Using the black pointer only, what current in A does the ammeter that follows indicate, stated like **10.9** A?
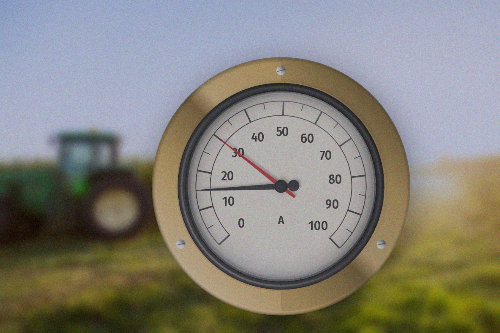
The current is **15** A
